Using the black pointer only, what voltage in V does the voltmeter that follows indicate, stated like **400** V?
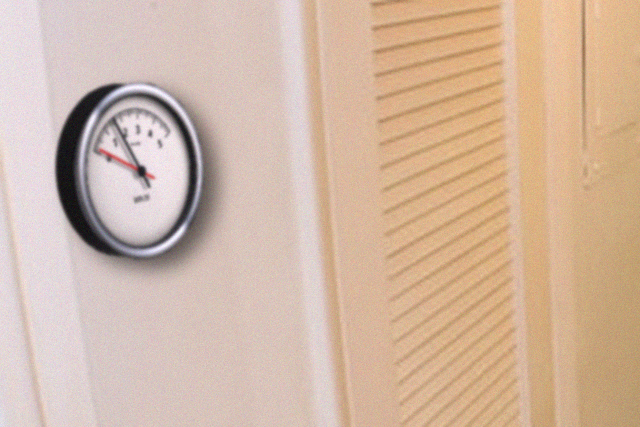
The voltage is **1.5** V
